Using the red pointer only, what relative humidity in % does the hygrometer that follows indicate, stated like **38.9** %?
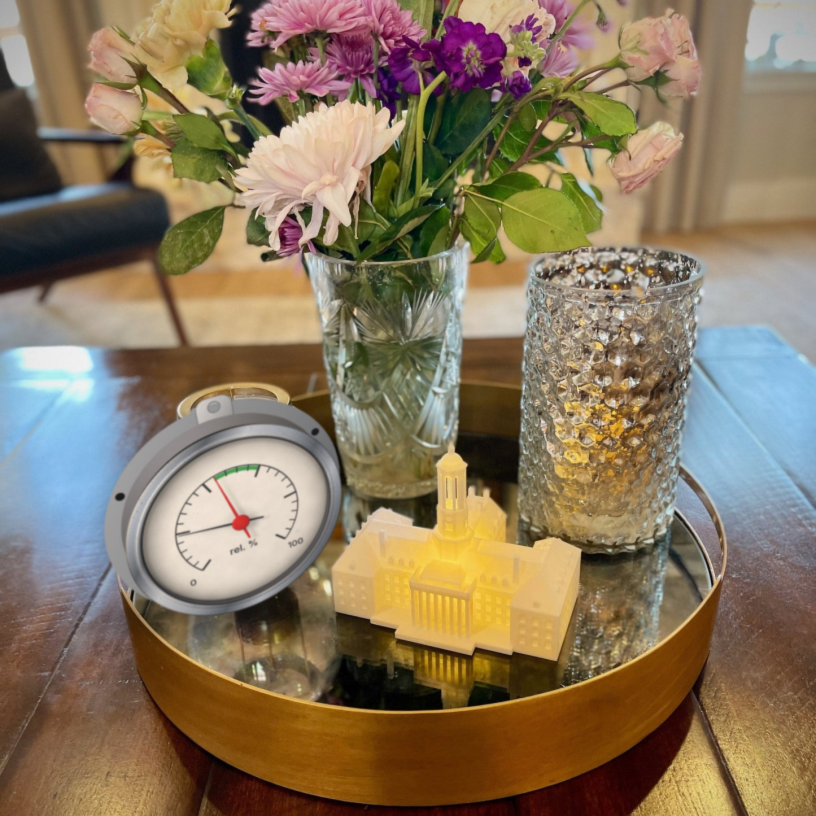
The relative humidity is **44** %
